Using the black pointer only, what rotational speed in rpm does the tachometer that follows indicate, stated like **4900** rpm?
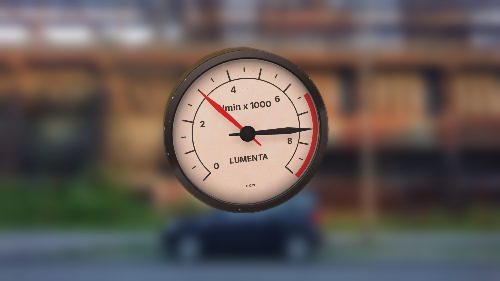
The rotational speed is **7500** rpm
